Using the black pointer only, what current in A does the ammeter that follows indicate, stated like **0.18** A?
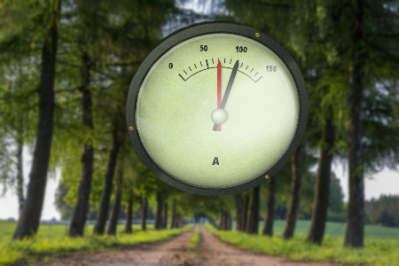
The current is **100** A
